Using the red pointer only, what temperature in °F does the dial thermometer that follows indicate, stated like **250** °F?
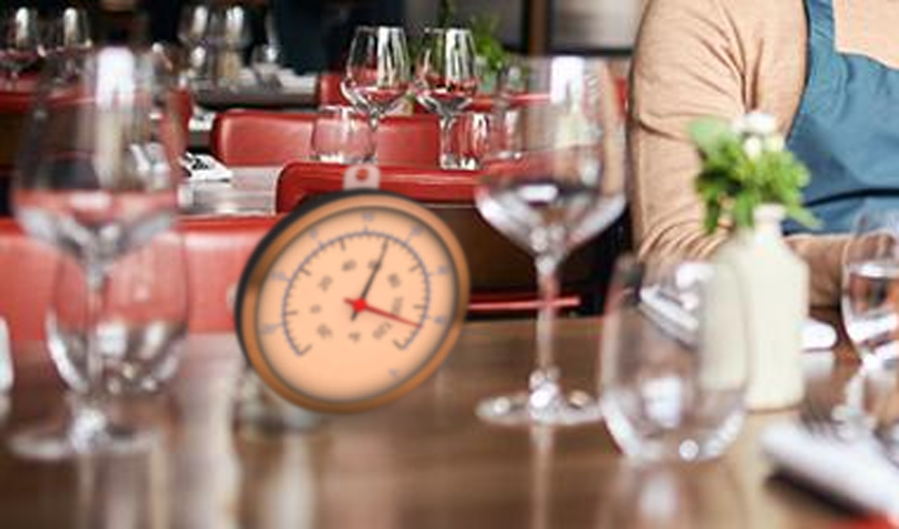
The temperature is **108** °F
